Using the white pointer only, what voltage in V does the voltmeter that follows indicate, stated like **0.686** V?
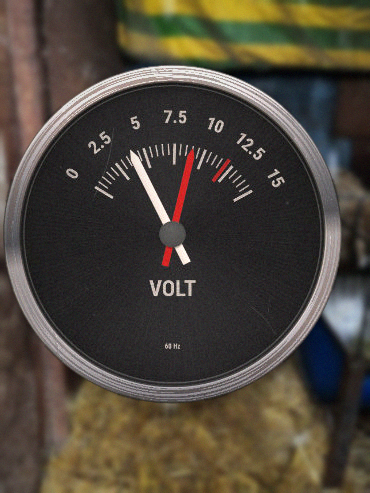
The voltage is **4** V
